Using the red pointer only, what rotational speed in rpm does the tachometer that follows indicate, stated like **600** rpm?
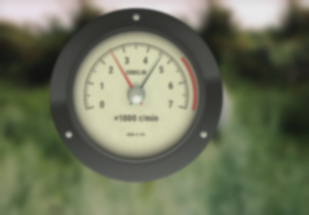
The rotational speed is **2500** rpm
